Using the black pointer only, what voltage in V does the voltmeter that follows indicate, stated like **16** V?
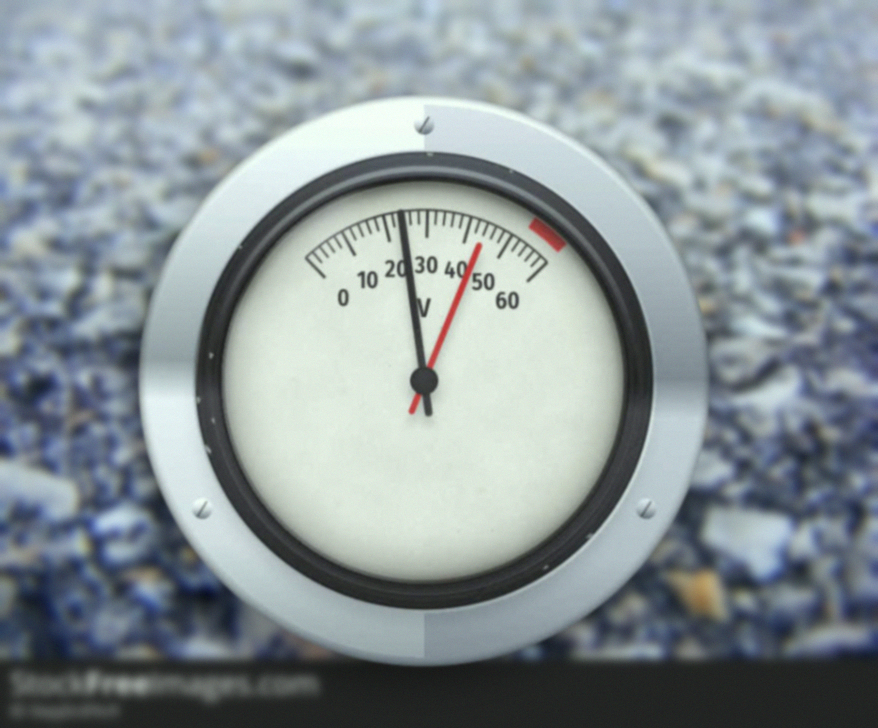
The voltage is **24** V
